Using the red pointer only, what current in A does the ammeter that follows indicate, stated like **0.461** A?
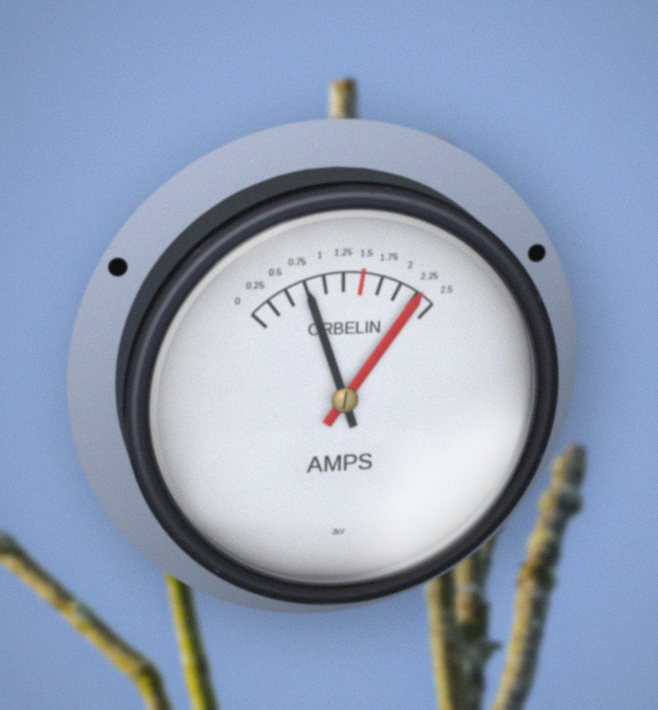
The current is **2.25** A
